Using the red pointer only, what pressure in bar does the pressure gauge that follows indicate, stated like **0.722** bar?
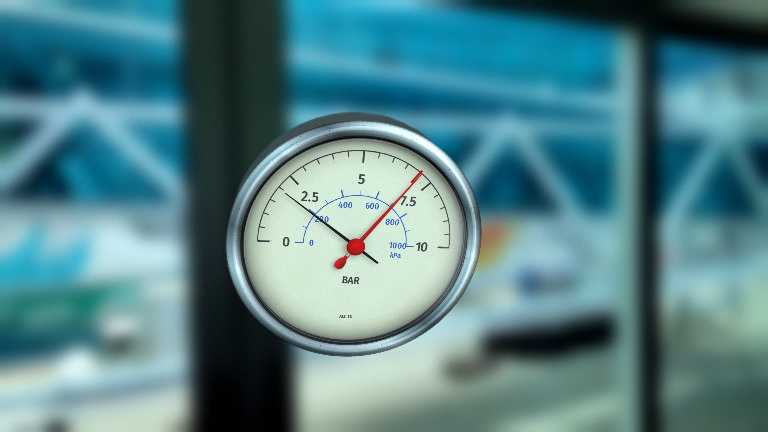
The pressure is **7** bar
